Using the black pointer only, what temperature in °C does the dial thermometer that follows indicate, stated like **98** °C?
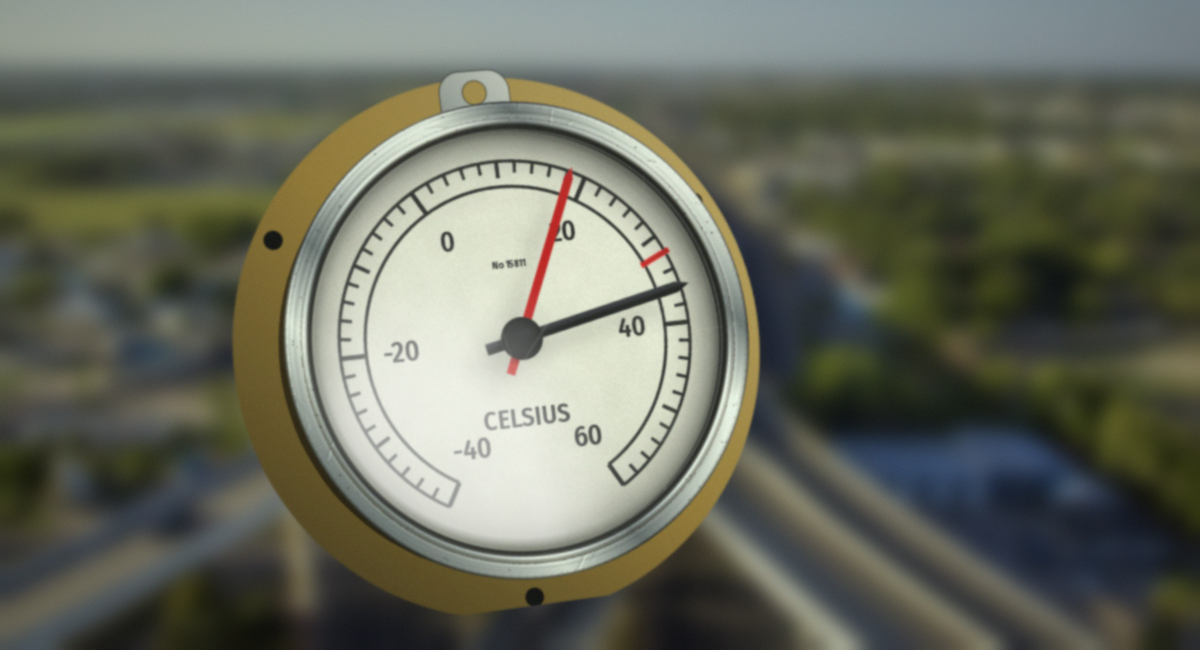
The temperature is **36** °C
